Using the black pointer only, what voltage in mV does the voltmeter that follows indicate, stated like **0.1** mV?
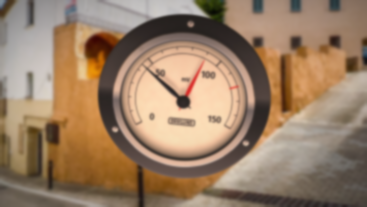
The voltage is **45** mV
